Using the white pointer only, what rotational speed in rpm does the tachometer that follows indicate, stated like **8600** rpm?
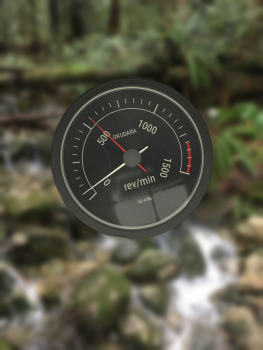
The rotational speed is **50** rpm
